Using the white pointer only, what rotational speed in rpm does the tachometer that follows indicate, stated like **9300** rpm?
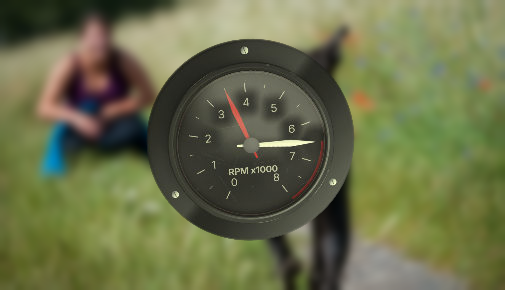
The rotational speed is **6500** rpm
